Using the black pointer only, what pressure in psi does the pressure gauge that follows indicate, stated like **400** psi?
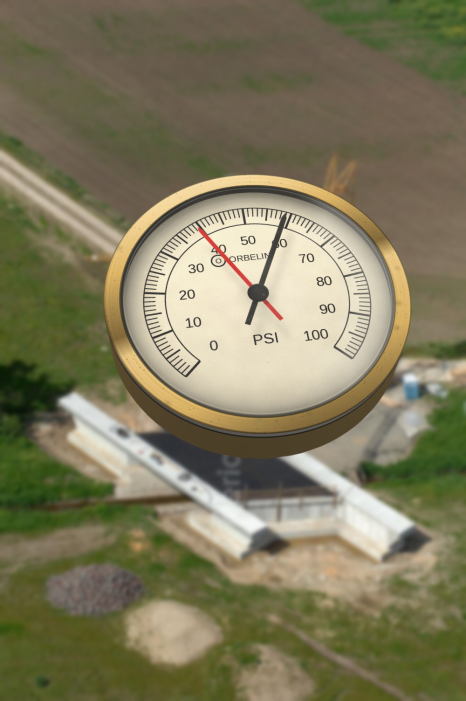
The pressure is **59** psi
